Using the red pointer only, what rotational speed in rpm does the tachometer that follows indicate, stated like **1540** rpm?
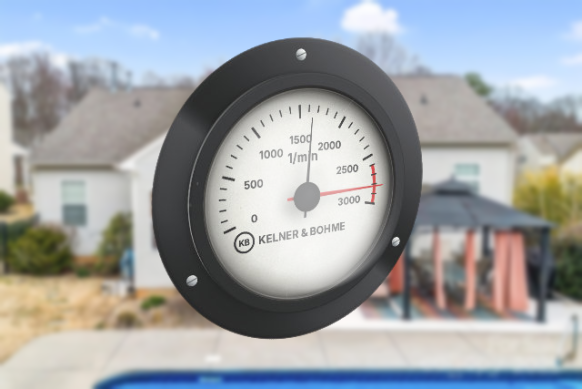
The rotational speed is **2800** rpm
